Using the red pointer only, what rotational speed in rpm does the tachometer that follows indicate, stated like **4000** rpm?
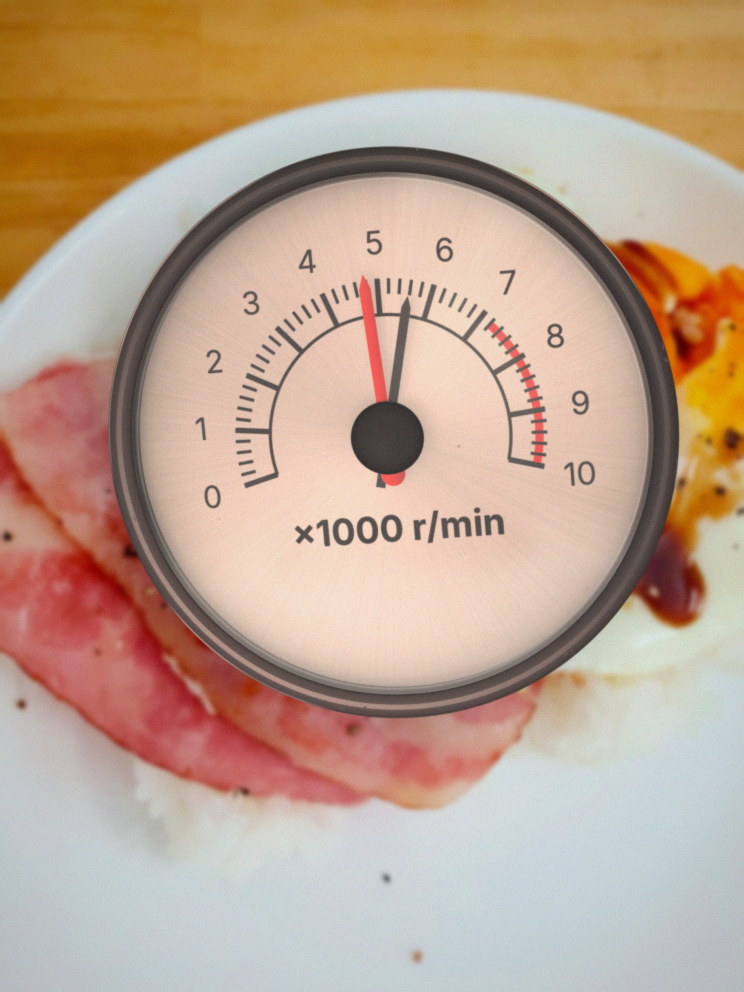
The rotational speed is **4800** rpm
